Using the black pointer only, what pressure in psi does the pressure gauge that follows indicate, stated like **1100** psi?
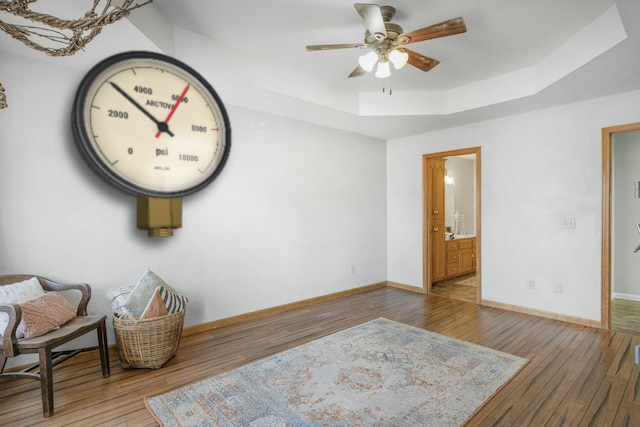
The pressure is **3000** psi
